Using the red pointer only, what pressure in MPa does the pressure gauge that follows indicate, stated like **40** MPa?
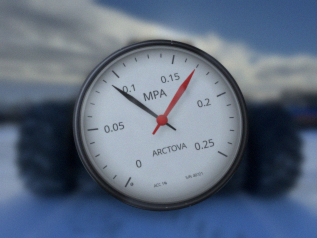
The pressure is **0.17** MPa
